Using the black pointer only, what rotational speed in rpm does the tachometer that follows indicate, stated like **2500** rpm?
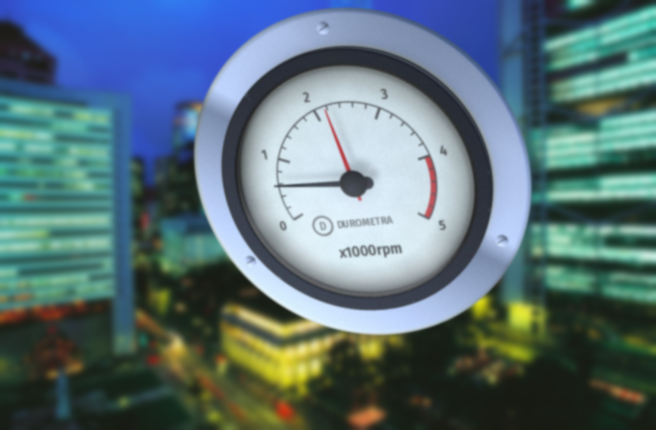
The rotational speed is **600** rpm
